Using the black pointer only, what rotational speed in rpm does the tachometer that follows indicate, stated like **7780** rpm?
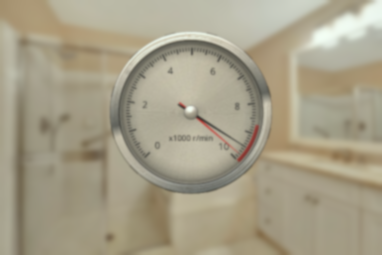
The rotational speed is **9500** rpm
